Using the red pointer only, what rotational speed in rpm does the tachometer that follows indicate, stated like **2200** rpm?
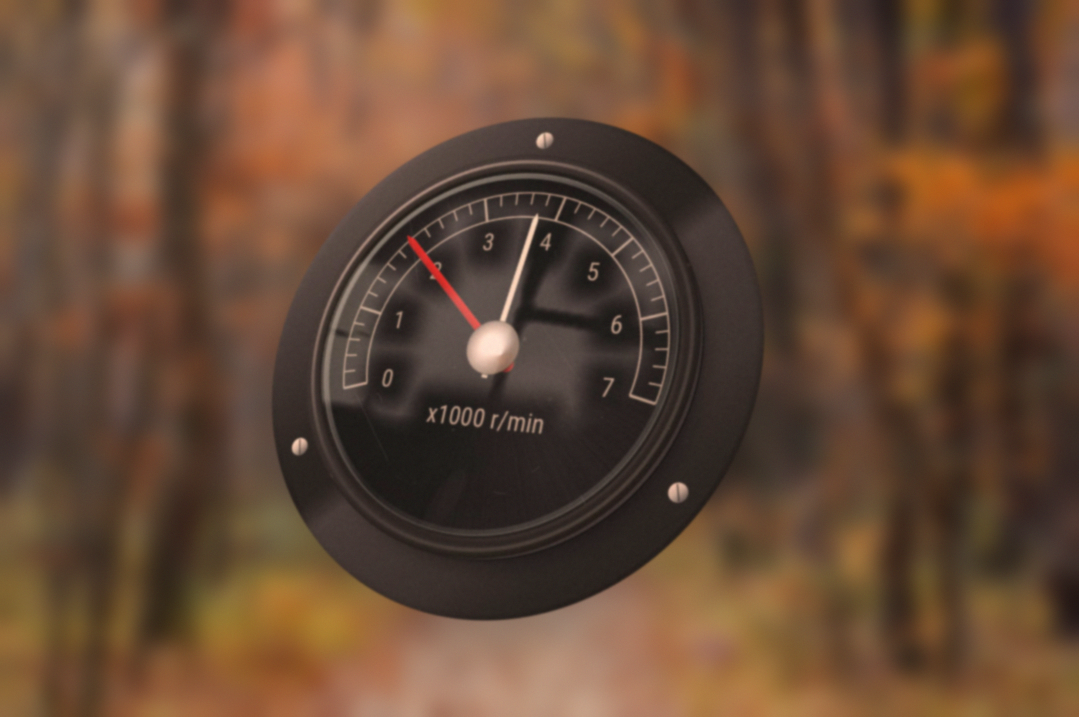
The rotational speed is **2000** rpm
